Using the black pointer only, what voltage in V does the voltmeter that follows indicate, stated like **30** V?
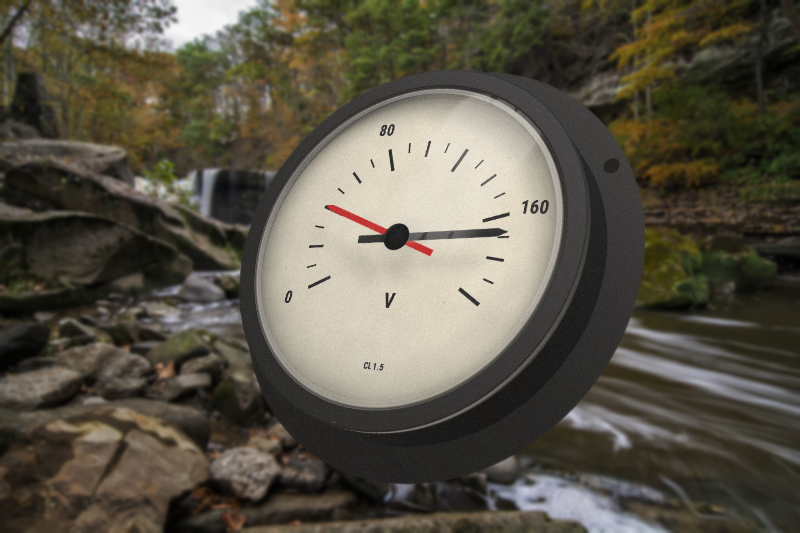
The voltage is **170** V
